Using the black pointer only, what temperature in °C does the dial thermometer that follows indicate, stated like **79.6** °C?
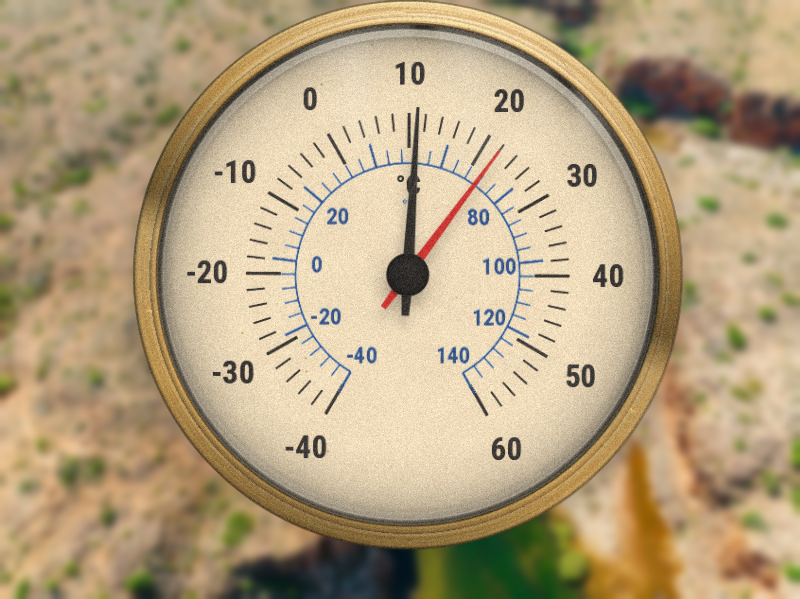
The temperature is **11** °C
